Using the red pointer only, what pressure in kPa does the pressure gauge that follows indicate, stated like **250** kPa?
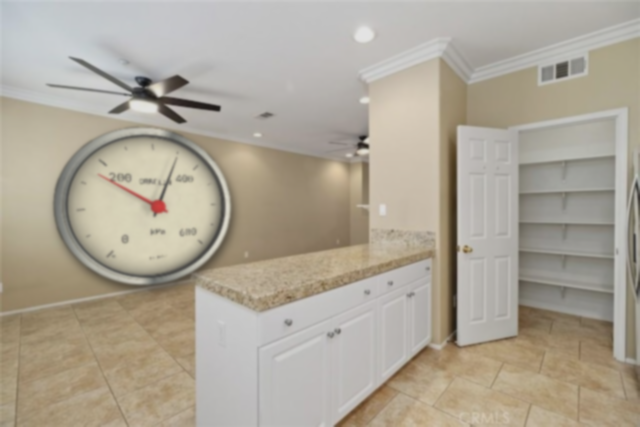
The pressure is **175** kPa
